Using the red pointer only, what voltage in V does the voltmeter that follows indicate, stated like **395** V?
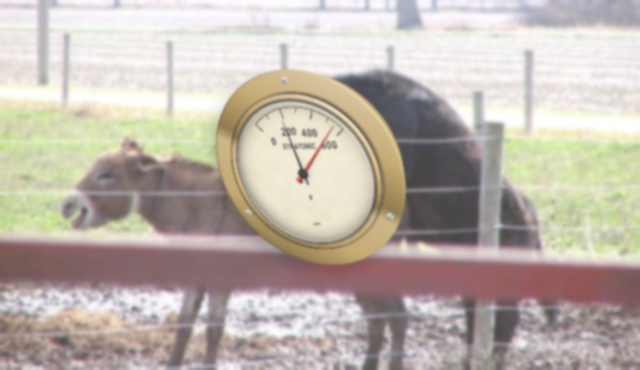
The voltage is **550** V
